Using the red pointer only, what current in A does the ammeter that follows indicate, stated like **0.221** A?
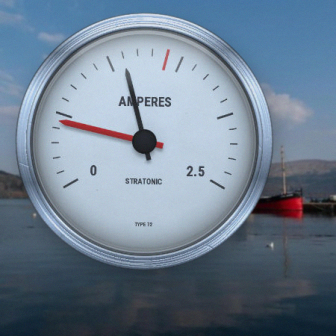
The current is **0.45** A
